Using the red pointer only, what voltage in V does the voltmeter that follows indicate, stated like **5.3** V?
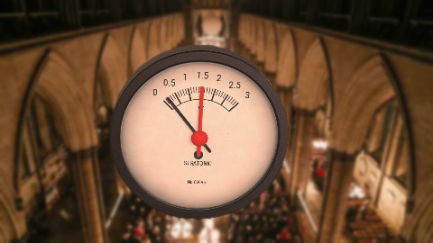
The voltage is **1.5** V
